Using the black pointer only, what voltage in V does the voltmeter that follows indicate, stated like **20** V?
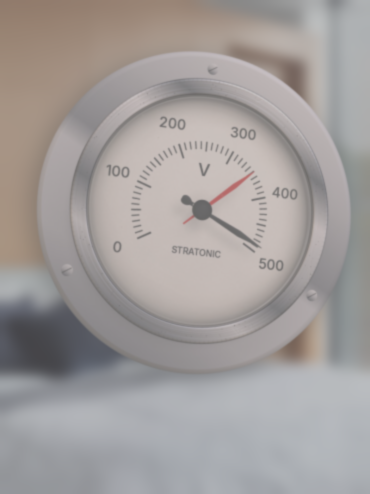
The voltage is **490** V
